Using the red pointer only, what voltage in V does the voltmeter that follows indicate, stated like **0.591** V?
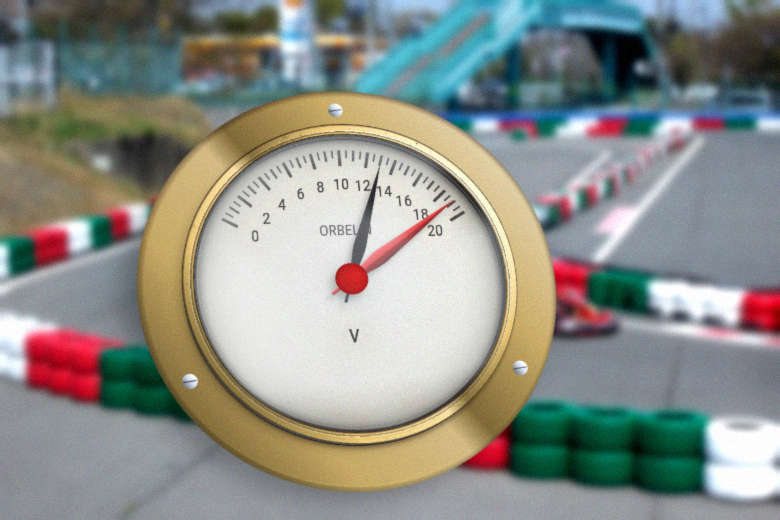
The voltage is **19** V
